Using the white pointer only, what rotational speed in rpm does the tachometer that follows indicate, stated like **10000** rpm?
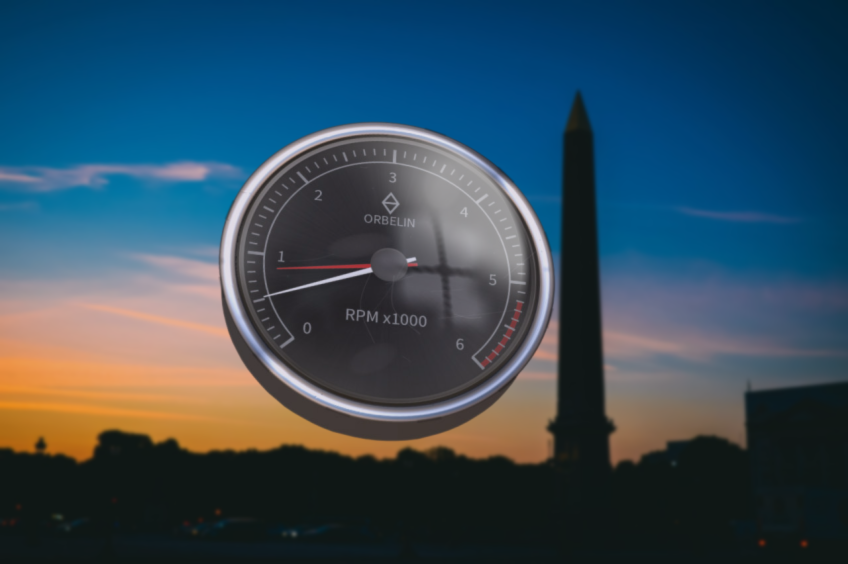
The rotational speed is **500** rpm
